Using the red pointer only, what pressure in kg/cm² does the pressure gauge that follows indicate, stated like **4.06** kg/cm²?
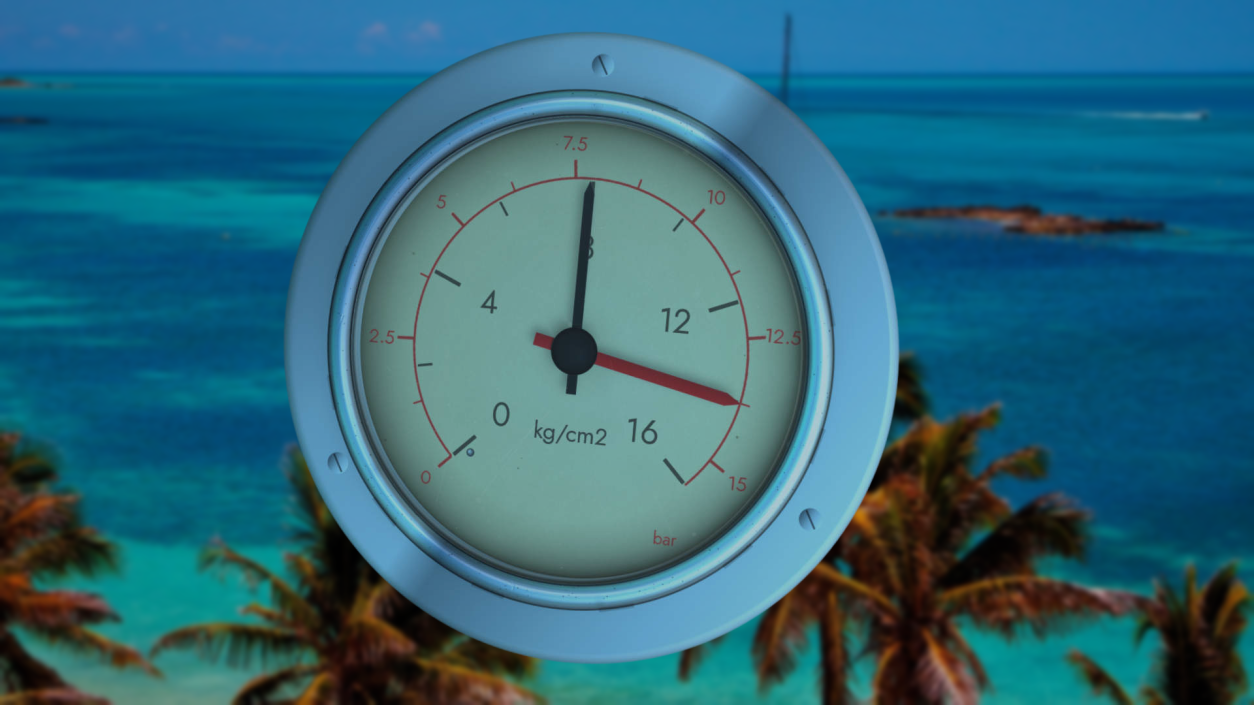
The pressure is **14** kg/cm²
